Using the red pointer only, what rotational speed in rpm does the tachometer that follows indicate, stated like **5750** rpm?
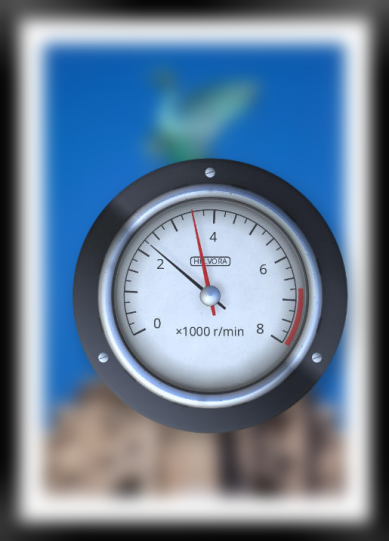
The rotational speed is **3500** rpm
